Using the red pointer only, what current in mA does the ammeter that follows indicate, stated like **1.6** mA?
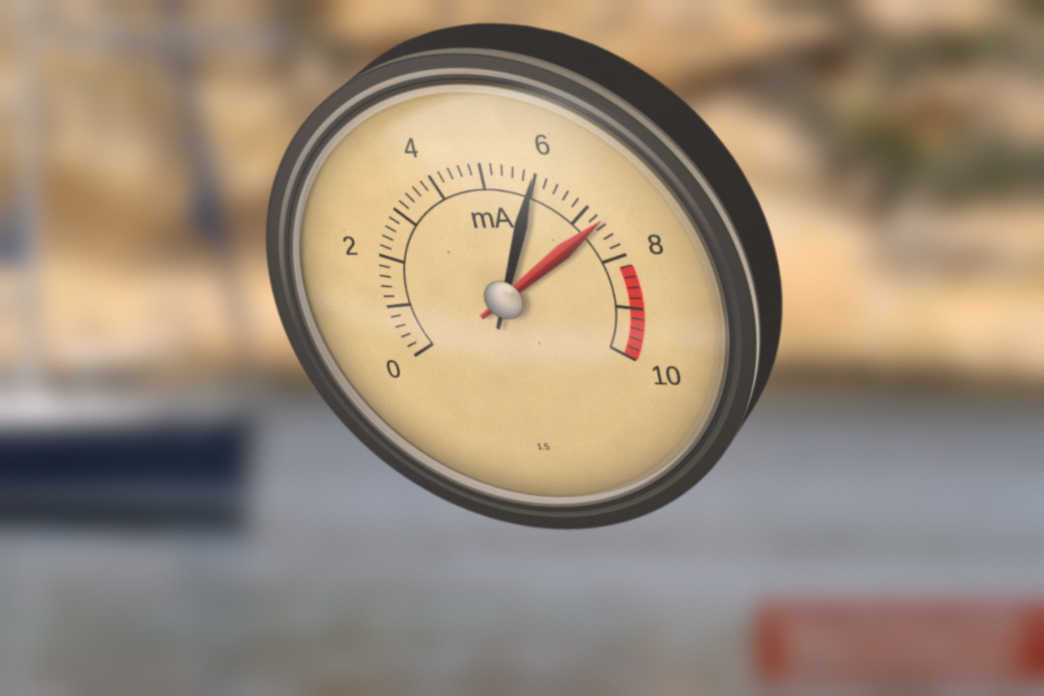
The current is **7.3** mA
